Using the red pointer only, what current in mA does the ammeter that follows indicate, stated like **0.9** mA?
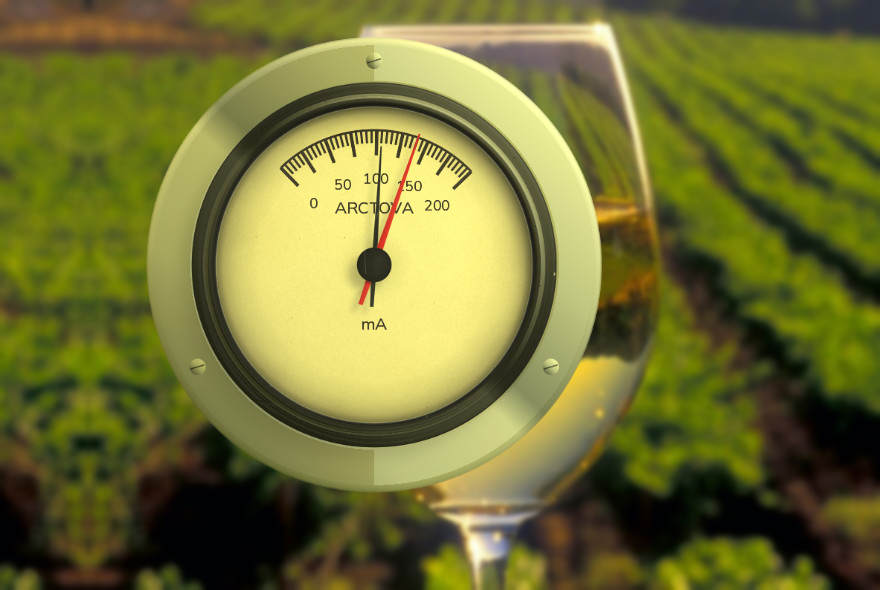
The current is **140** mA
